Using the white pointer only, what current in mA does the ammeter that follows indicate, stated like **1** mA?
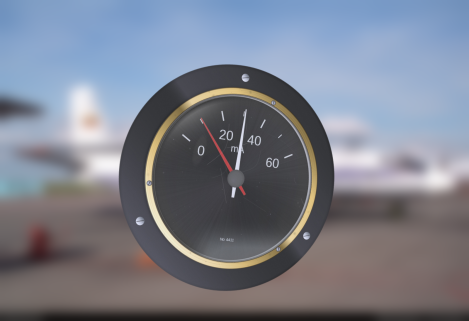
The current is **30** mA
